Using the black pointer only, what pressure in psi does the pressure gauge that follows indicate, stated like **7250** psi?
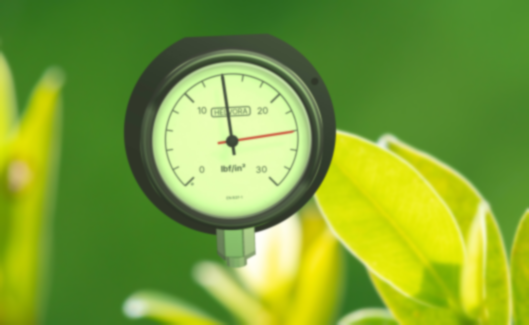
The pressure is **14** psi
